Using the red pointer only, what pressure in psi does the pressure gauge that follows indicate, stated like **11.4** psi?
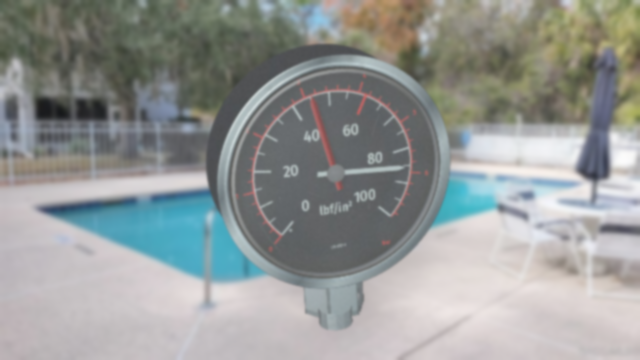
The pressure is **45** psi
